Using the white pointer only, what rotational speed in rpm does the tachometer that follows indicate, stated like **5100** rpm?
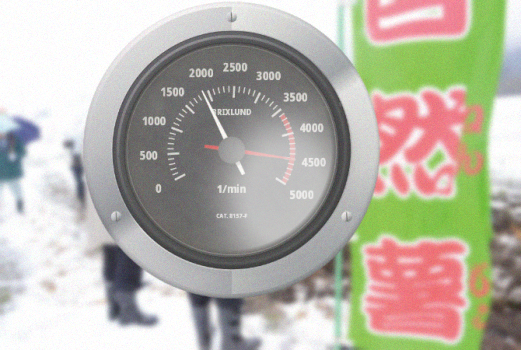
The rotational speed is **1900** rpm
